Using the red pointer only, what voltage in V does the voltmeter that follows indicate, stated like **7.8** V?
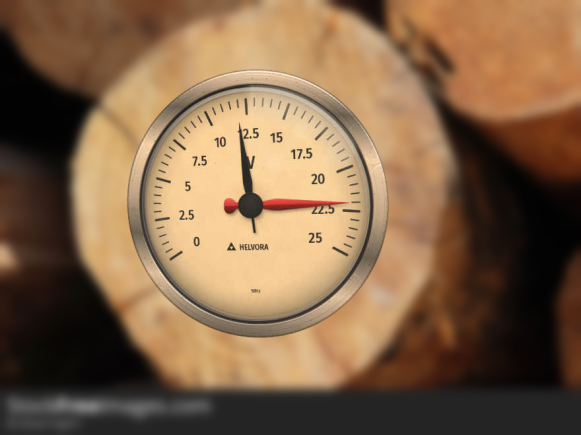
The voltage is **22** V
